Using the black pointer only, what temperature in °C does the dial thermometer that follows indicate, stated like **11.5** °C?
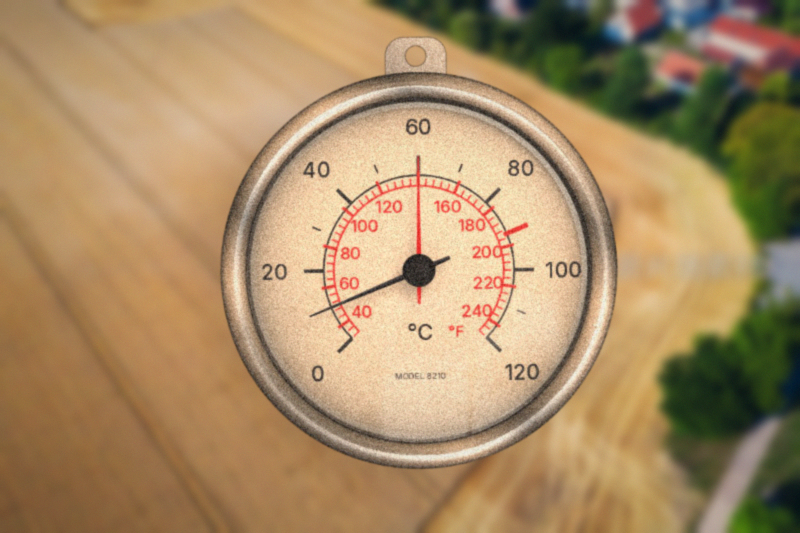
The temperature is **10** °C
